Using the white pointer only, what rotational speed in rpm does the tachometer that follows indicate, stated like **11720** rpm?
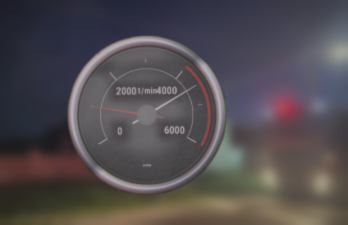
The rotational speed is **4500** rpm
